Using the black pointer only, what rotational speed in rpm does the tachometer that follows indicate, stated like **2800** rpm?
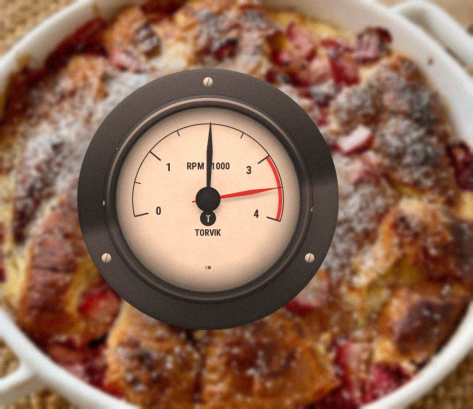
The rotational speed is **2000** rpm
